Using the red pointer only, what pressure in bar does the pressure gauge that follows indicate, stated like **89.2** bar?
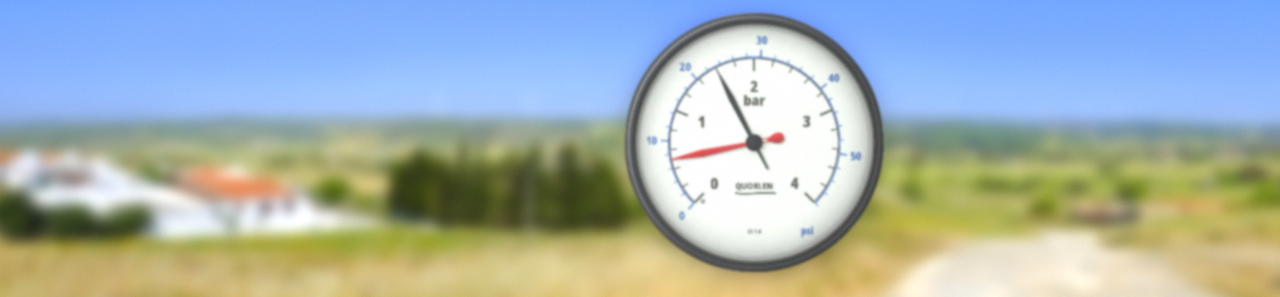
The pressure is **0.5** bar
